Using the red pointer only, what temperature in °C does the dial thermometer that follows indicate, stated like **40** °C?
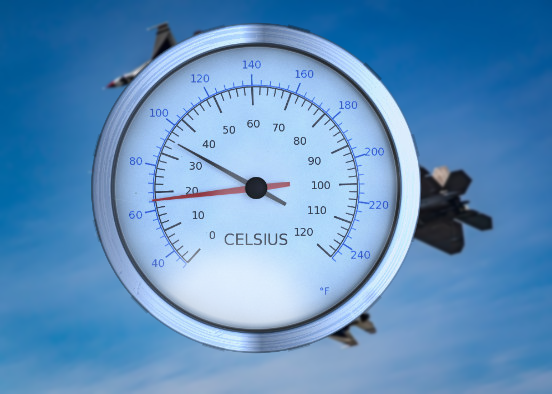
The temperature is **18** °C
